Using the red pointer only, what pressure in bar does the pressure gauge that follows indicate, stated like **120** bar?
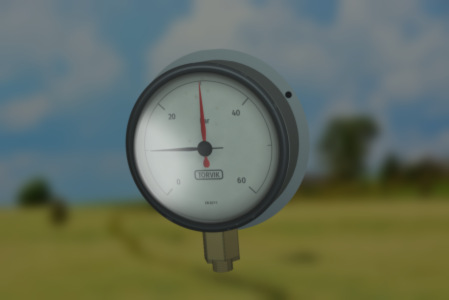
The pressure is **30** bar
